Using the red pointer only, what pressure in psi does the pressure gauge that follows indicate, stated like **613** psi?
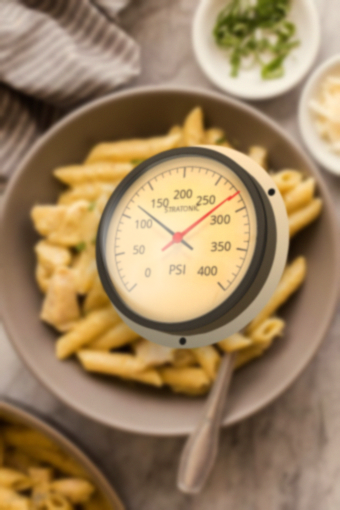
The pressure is **280** psi
